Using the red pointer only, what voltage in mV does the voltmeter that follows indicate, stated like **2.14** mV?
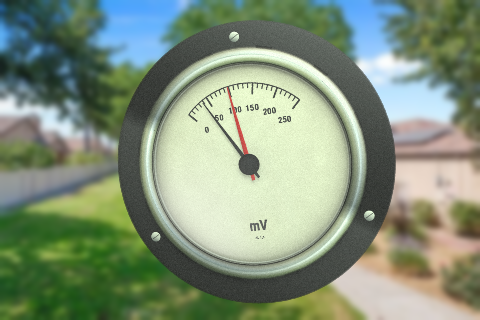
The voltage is **100** mV
